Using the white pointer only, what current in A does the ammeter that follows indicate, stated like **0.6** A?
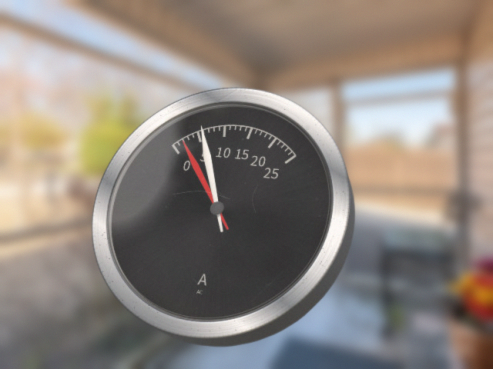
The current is **6** A
